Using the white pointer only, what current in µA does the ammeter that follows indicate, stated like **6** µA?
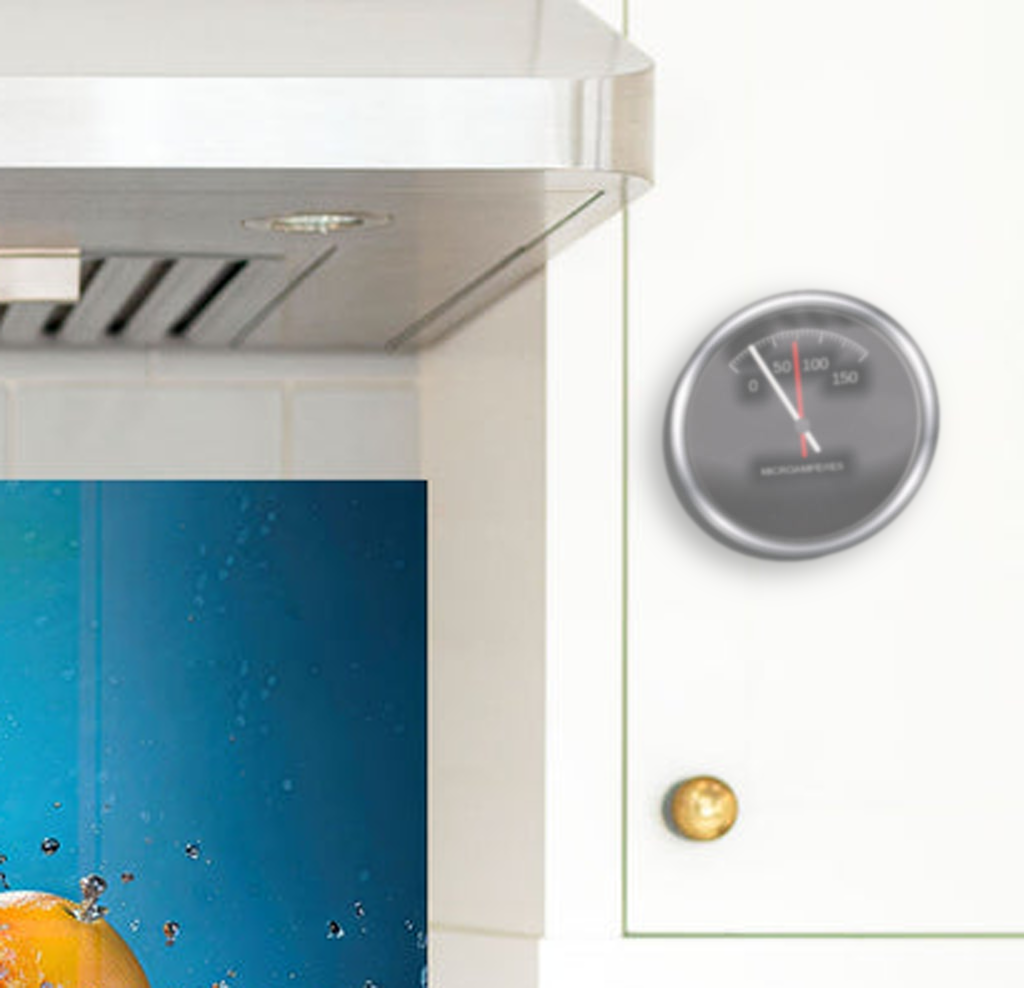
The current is **25** µA
